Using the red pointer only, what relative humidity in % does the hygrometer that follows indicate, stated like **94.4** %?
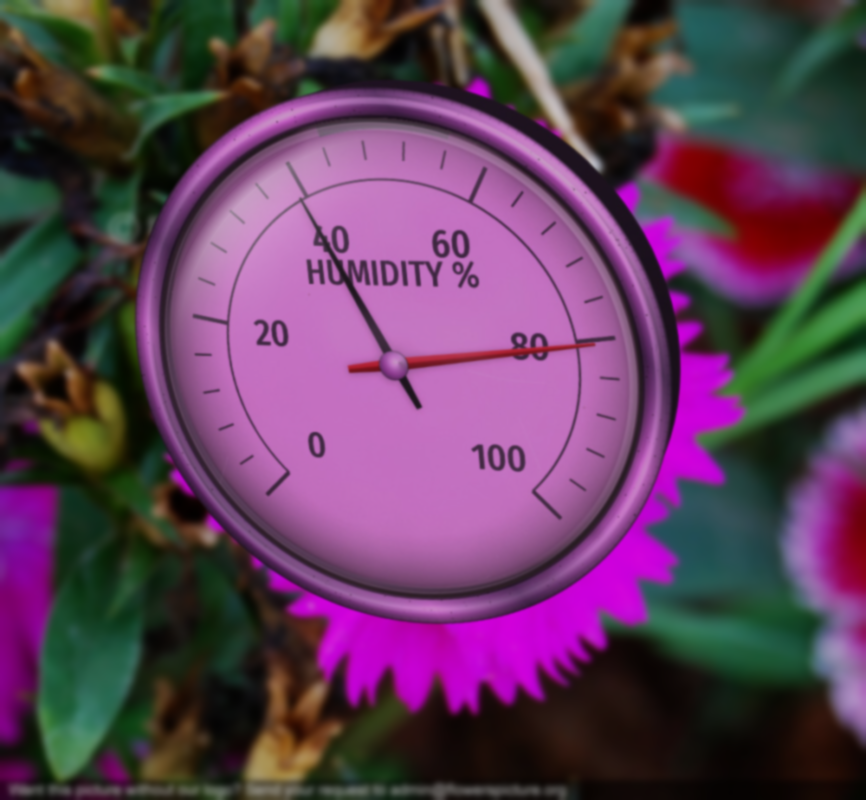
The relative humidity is **80** %
